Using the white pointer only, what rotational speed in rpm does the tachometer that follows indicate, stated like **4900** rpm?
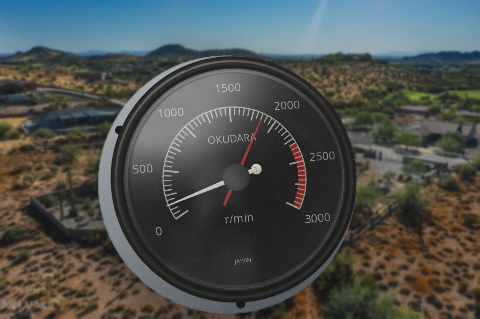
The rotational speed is **150** rpm
